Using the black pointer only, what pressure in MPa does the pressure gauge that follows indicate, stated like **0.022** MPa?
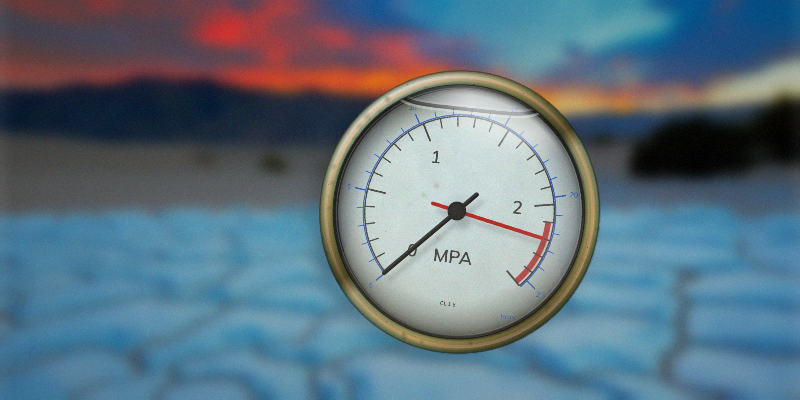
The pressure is **0** MPa
